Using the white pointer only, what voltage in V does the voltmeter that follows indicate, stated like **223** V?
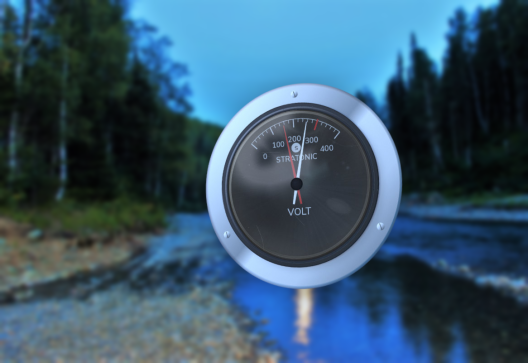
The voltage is **260** V
